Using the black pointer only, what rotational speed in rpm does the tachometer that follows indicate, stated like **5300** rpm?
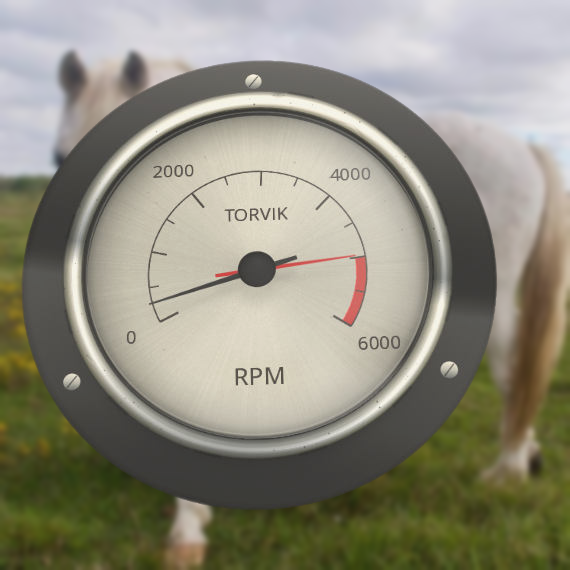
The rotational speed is **250** rpm
